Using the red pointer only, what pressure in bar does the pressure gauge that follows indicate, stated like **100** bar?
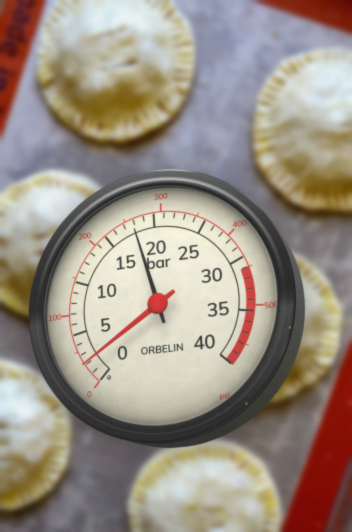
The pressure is **2** bar
